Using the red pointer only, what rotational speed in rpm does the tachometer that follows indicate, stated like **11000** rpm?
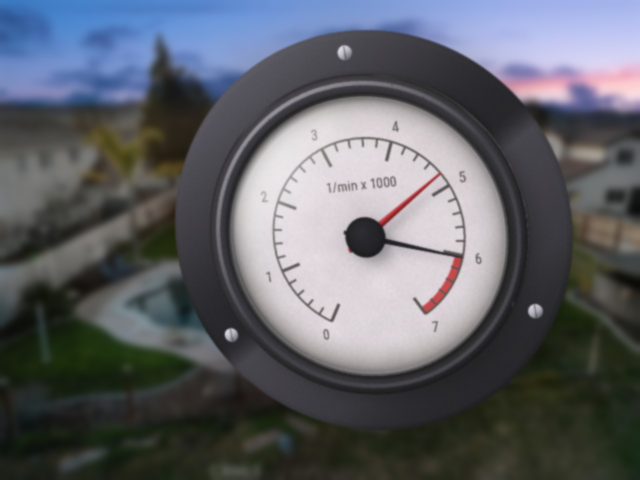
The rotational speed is **4800** rpm
